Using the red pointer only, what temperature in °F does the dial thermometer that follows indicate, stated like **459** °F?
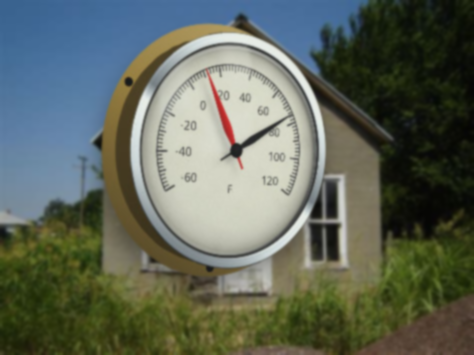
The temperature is **10** °F
